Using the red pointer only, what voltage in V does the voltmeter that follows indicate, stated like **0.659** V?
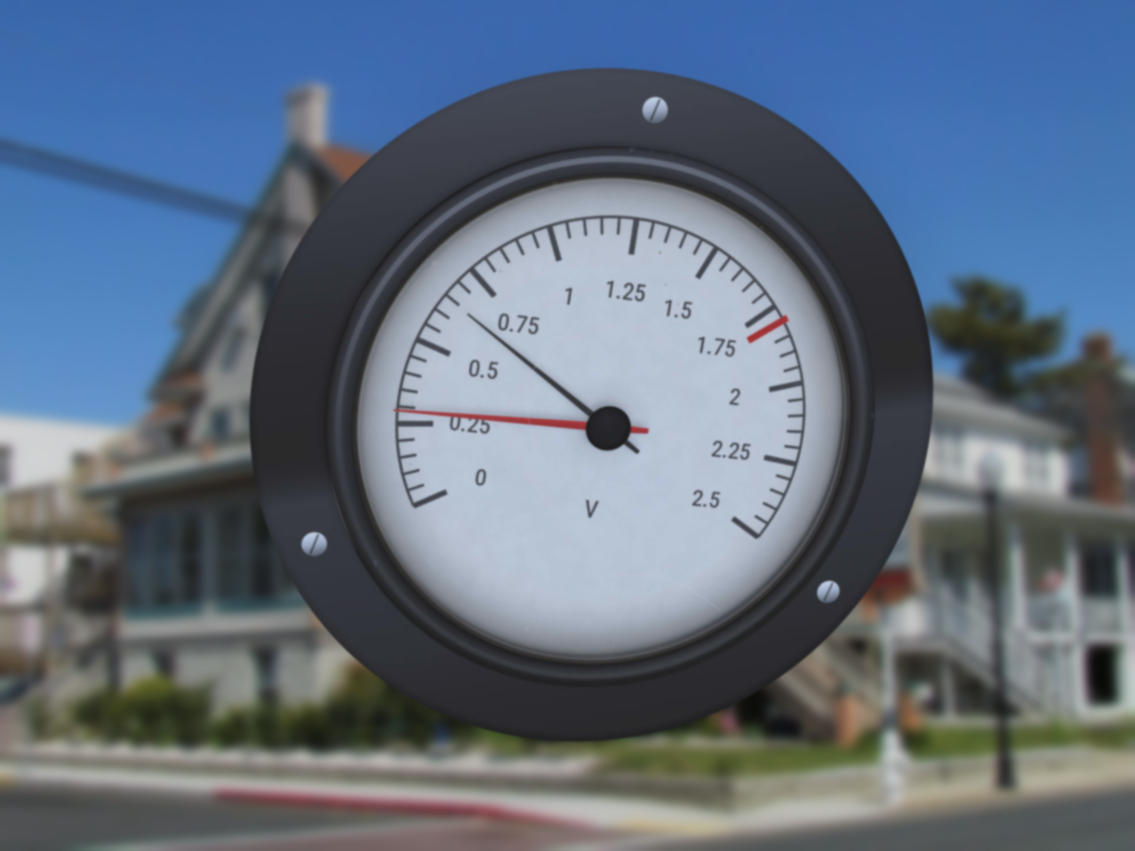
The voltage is **0.3** V
